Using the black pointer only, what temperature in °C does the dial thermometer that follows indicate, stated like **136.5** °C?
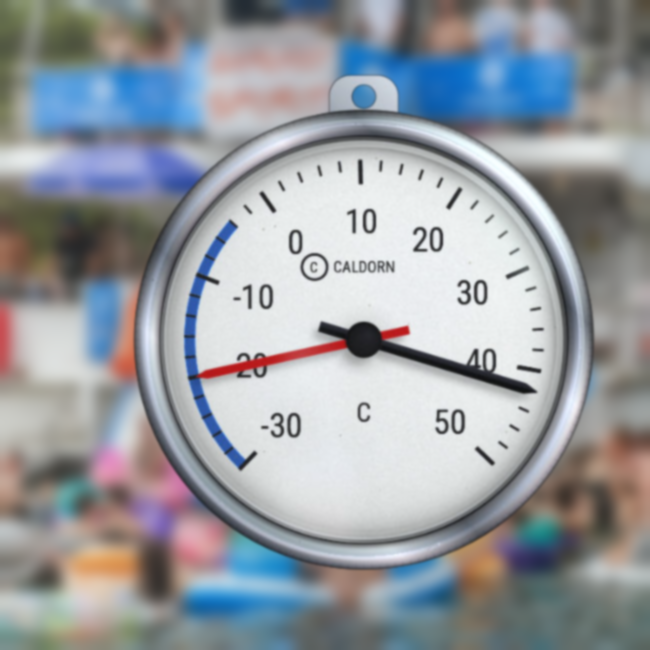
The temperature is **42** °C
